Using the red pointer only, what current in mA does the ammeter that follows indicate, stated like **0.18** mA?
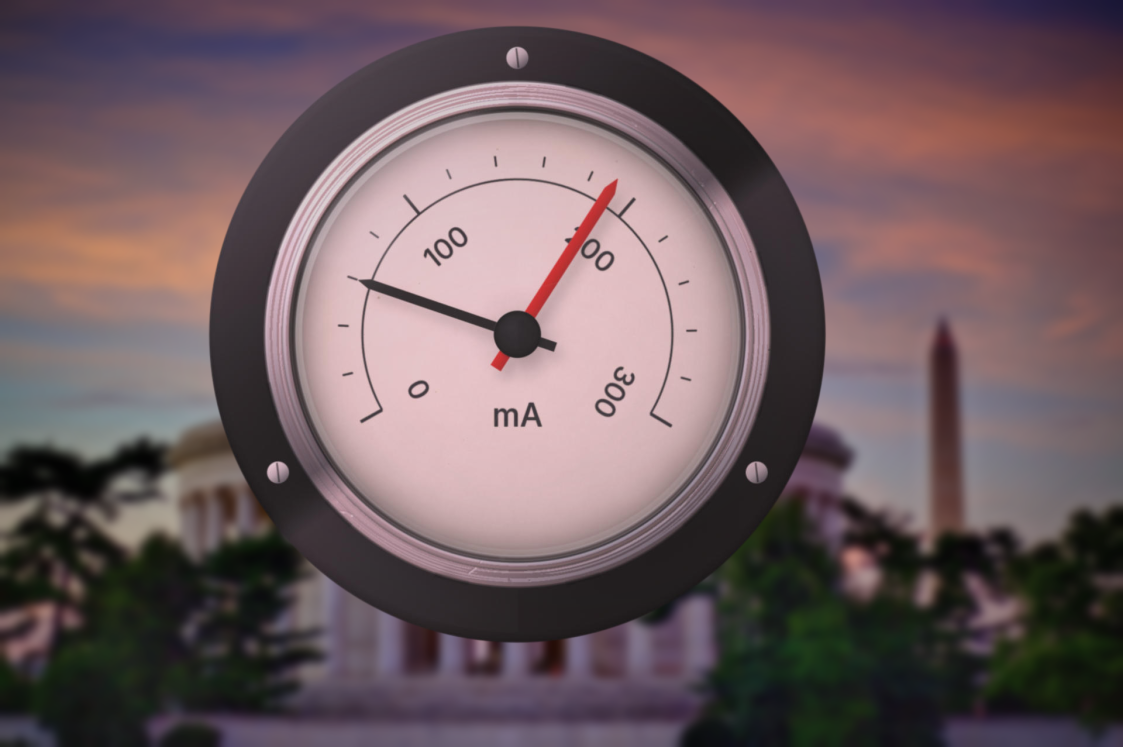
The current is **190** mA
